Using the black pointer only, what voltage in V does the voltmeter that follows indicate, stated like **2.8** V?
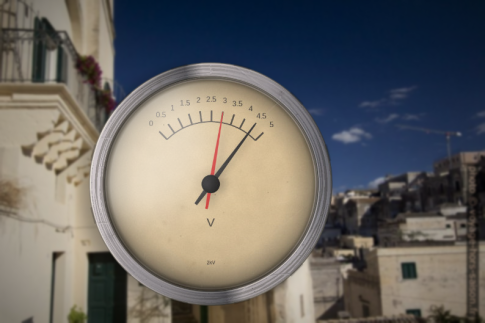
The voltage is **4.5** V
